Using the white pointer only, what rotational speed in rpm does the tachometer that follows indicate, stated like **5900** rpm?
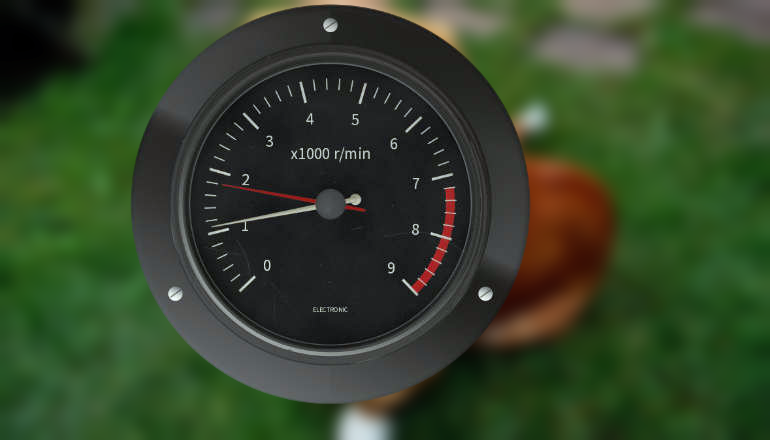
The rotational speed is **1100** rpm
